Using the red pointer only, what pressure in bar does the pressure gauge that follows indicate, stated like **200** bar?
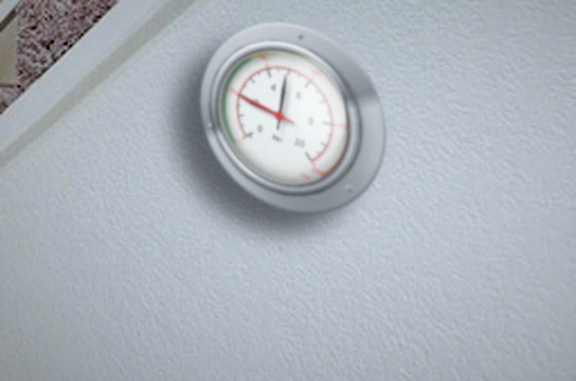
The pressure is **2** bar
